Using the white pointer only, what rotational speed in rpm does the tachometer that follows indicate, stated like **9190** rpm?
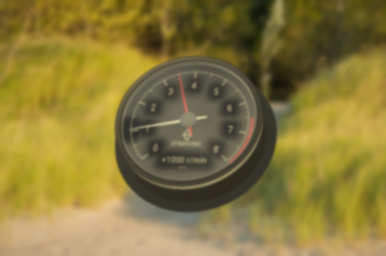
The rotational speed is **1000** rpm
